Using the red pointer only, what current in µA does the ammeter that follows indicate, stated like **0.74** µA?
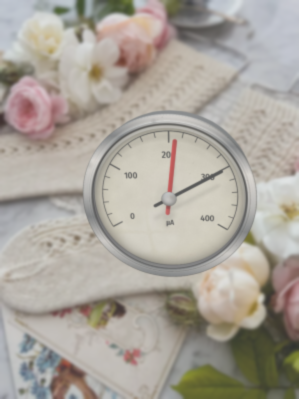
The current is **210** µA
